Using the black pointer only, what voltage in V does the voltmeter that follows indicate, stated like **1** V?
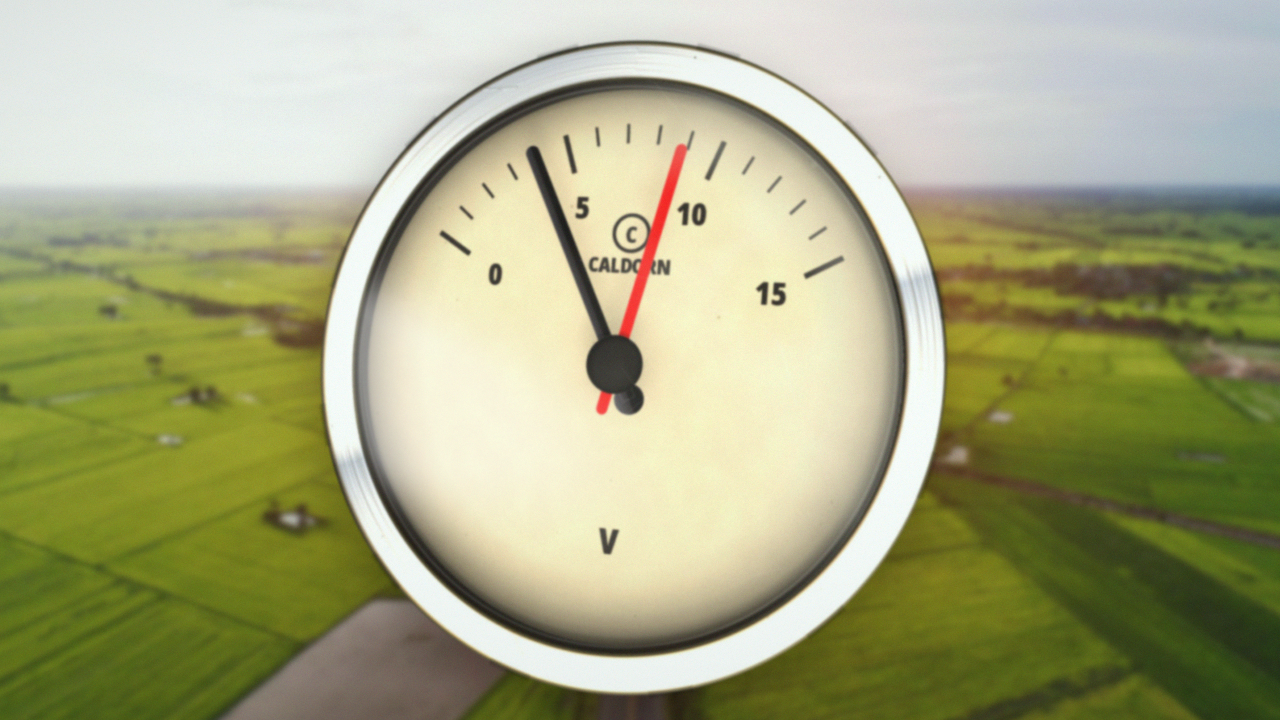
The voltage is **4** V
